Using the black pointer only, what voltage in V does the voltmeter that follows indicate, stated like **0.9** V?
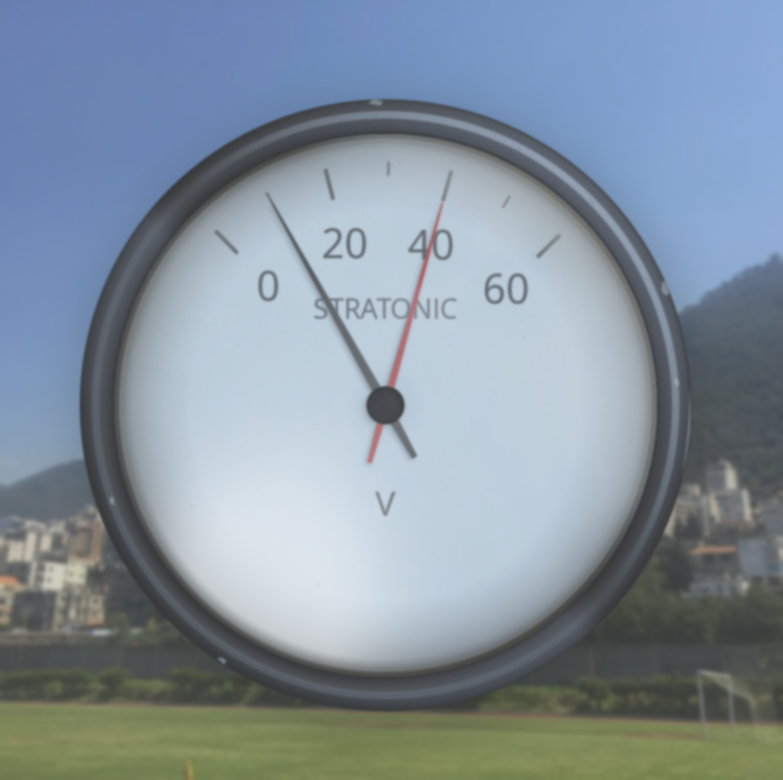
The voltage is **10** V
